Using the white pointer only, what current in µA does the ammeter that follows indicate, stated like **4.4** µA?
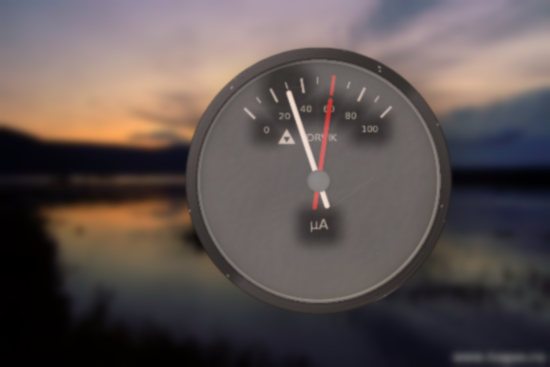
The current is **30** µA
